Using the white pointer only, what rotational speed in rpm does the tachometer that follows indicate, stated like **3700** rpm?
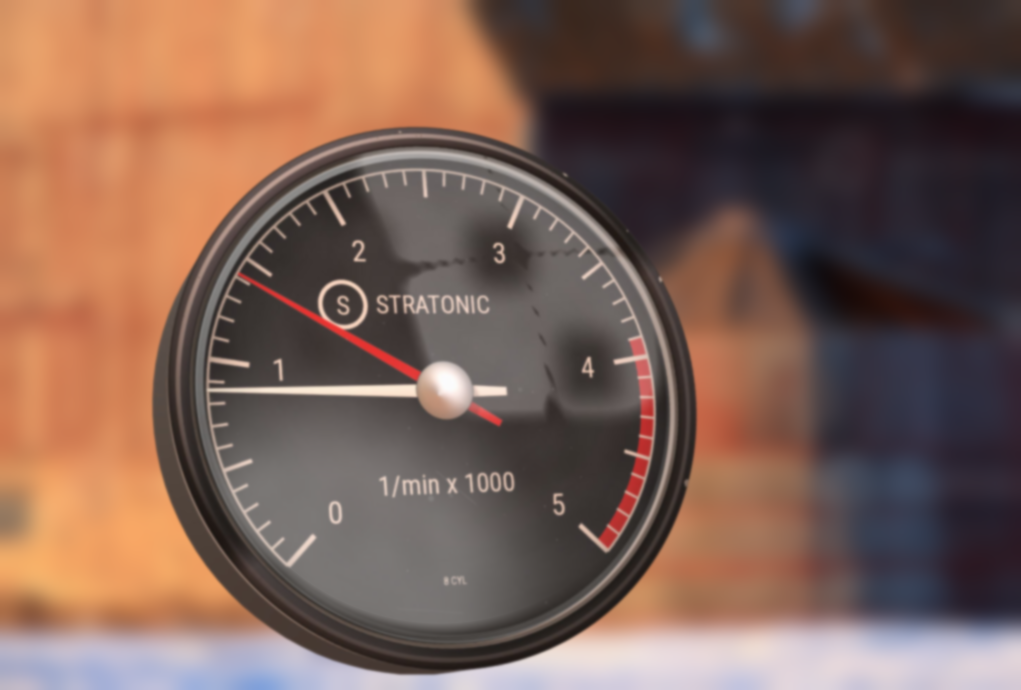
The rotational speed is **850** rpm
